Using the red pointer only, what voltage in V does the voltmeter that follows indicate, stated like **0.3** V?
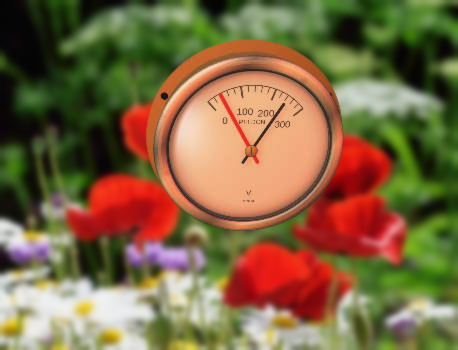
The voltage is **40** V
